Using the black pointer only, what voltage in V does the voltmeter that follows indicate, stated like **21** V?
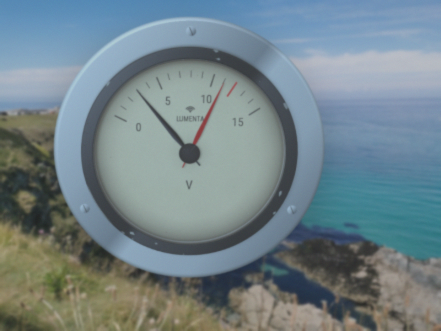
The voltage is **3** V
